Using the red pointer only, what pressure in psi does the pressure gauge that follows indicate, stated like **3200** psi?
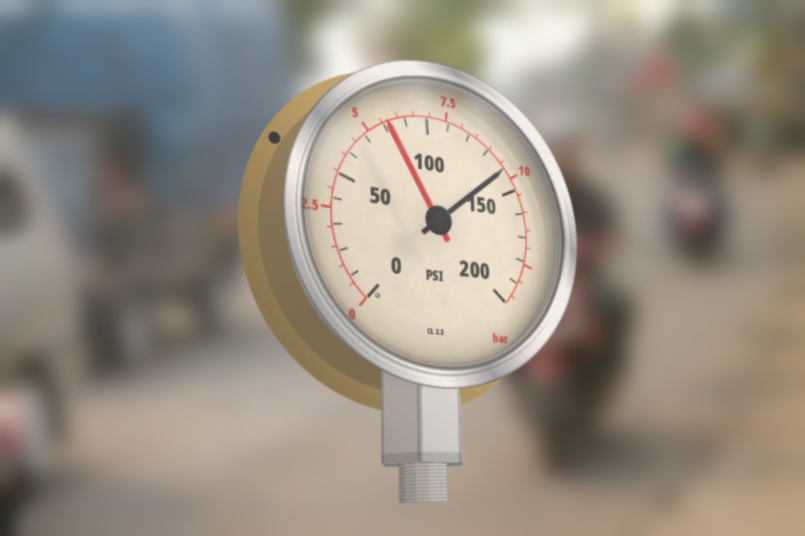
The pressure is **80** psi
